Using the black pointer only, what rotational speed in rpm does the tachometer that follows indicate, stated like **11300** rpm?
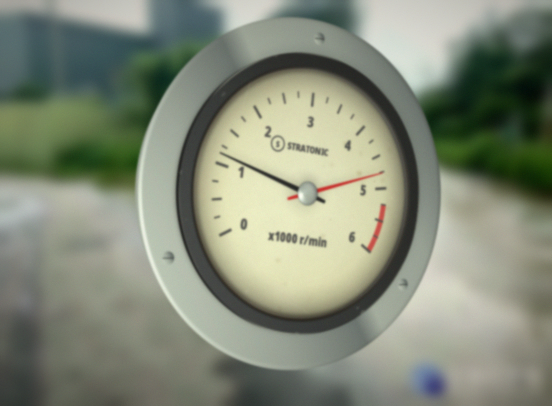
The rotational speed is **1125** rpm
